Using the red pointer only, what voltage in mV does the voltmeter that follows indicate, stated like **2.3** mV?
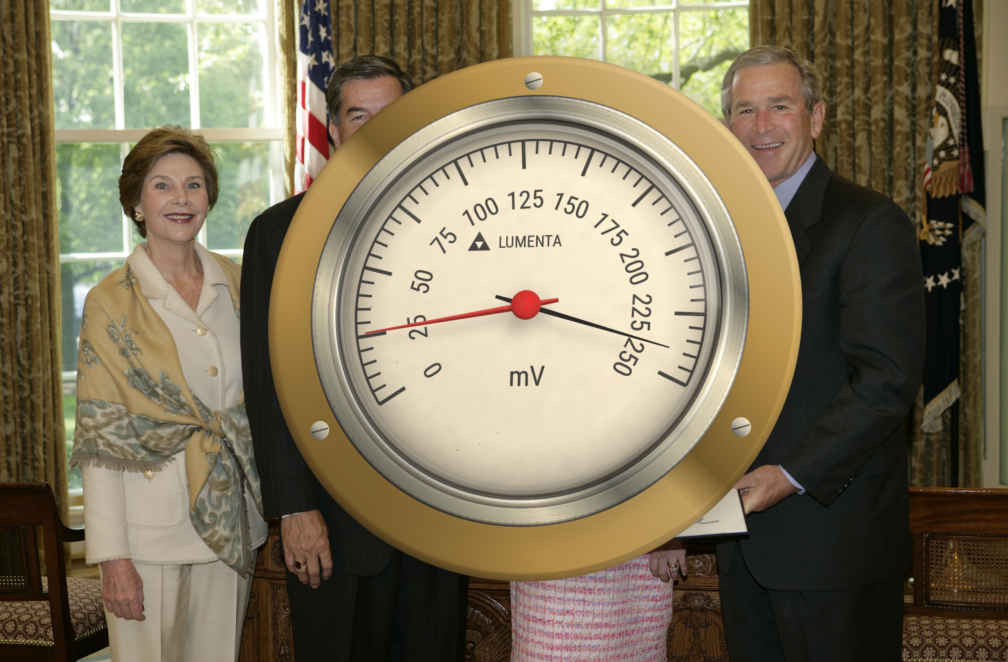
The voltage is **25** mV
